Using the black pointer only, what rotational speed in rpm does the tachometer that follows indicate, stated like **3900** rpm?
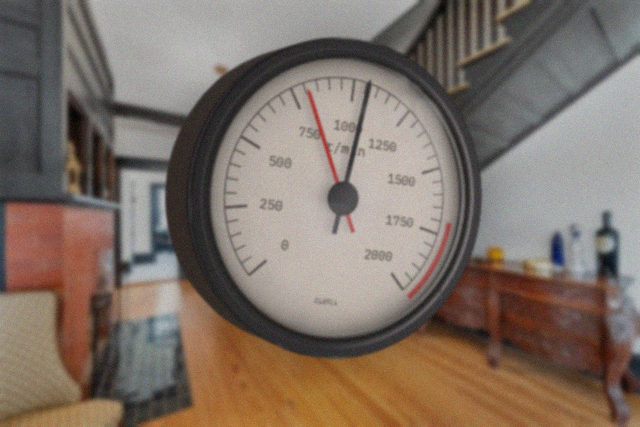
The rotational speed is **1050** rpm
